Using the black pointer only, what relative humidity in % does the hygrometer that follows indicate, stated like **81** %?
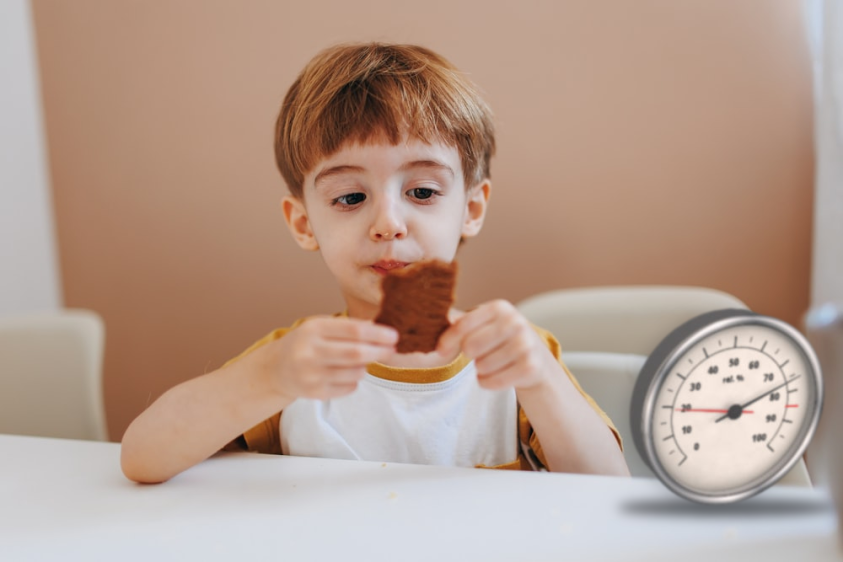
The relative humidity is **75** %
